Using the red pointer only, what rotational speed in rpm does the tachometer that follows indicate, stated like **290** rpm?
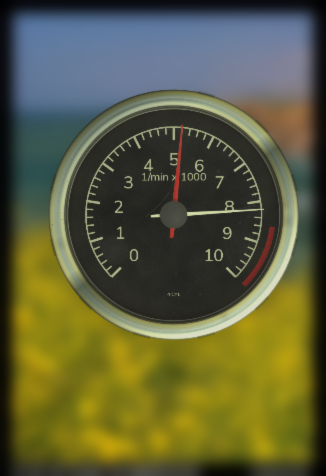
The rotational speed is **5200** rpm
